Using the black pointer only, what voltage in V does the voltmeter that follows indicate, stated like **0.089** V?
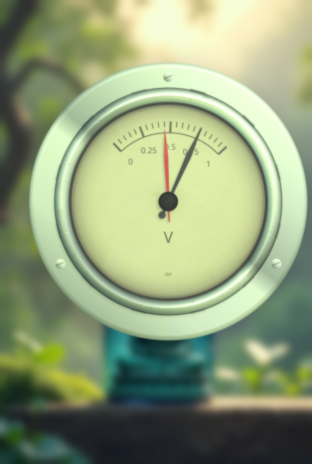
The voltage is **0.75** V
